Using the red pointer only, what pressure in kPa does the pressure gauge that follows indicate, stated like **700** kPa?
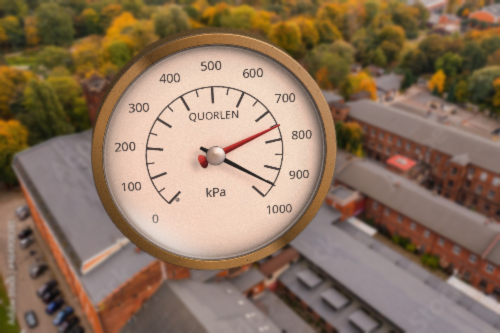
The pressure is **750** kPa
